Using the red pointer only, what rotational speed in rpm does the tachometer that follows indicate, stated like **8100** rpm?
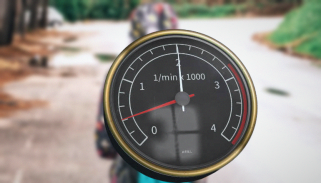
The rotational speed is **400** rpm
